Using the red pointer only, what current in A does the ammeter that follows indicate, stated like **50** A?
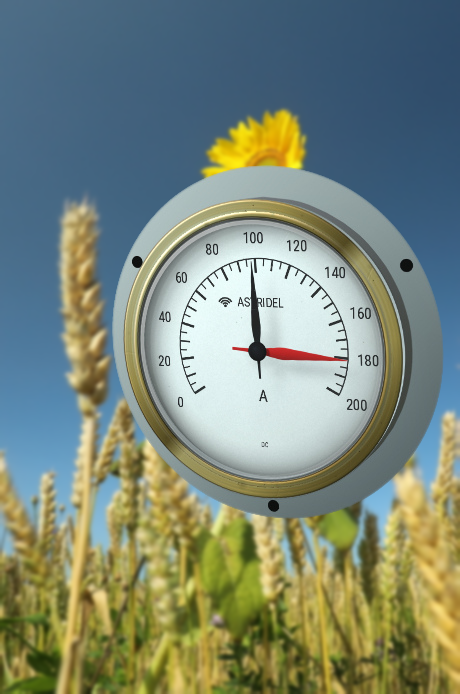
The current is **180** A
